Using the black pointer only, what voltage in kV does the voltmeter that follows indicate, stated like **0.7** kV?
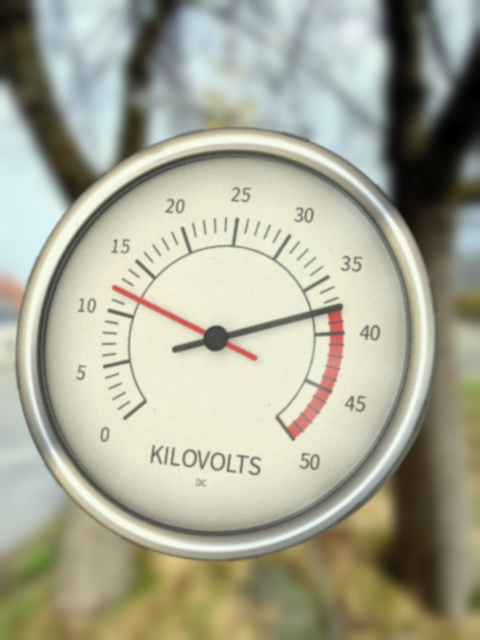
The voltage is **38** kV
